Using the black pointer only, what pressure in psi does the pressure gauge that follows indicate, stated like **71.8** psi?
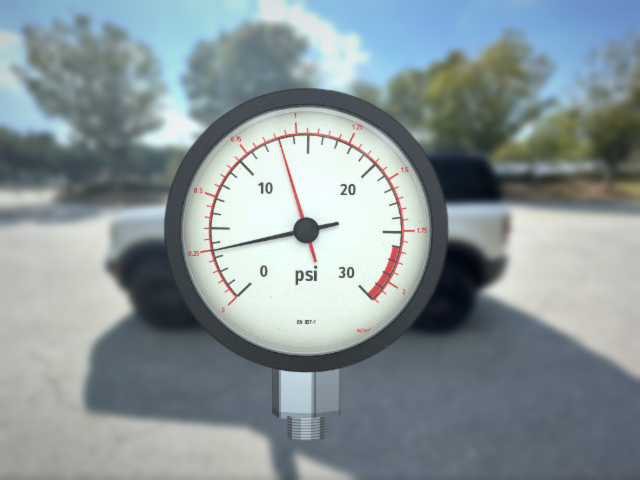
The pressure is **3.5** psi
